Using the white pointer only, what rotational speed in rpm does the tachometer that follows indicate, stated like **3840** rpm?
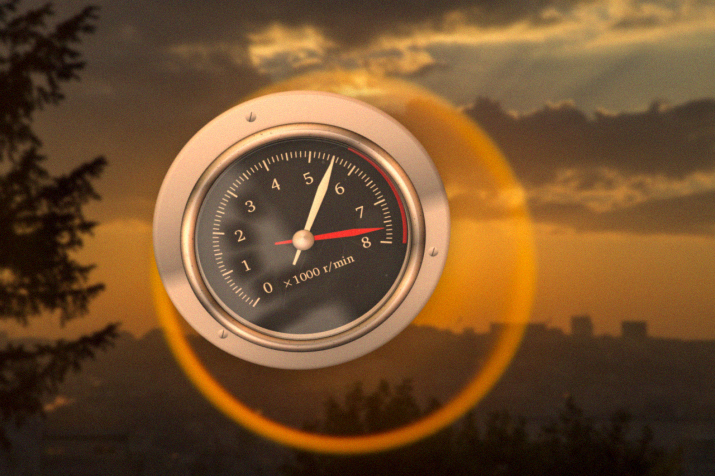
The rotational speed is **5500** rpm
